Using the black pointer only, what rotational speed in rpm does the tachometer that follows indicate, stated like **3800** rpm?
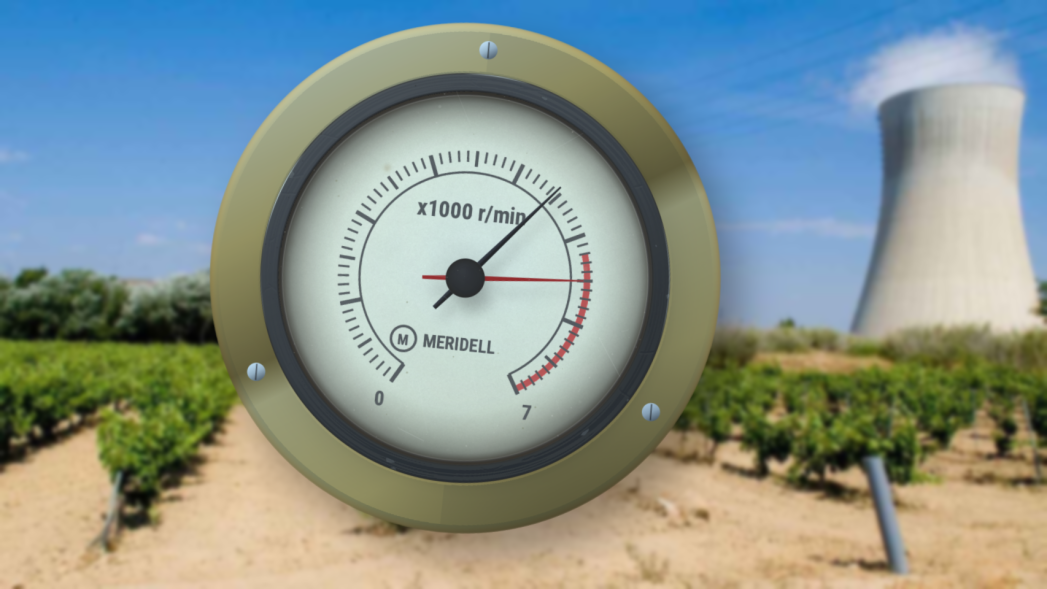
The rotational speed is **4450** rpm
